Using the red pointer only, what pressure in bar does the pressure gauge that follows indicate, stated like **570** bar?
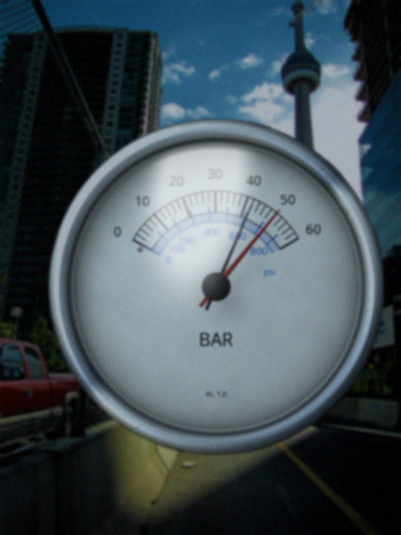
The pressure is **50** bar
